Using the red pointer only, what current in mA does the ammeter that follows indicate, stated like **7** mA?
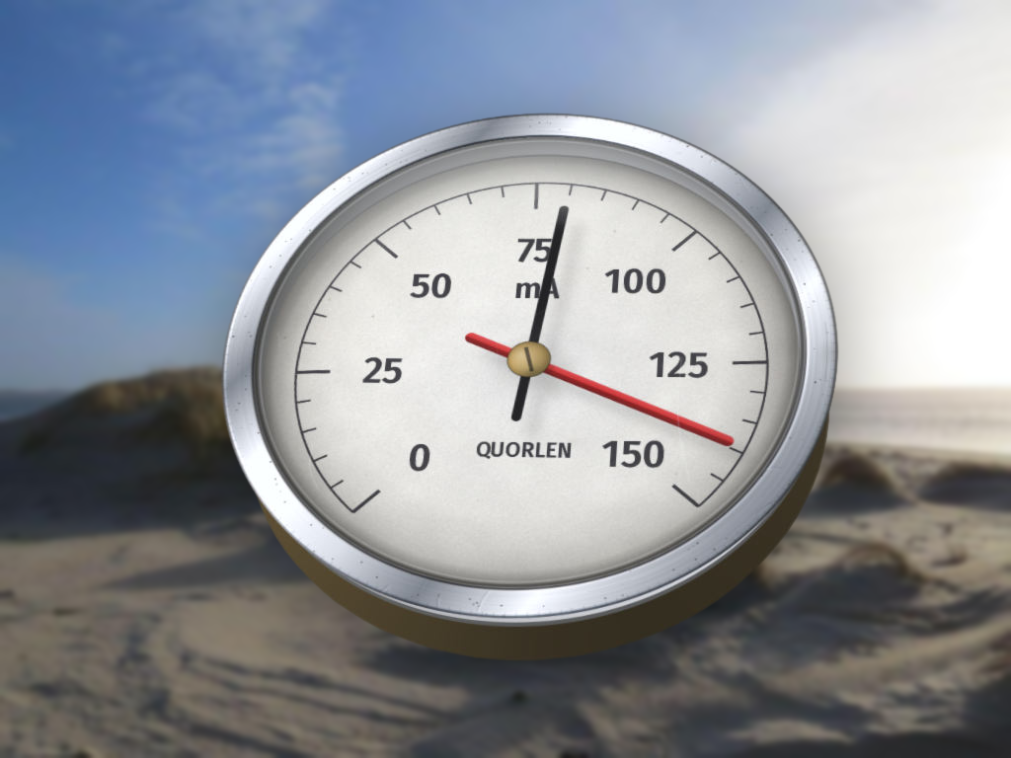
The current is **140** mA
